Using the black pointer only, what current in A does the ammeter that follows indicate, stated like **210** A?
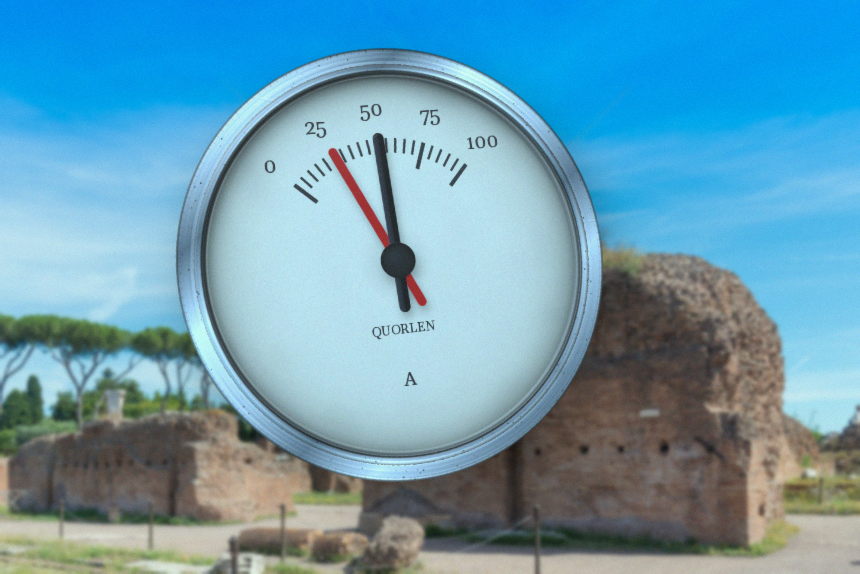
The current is **50** A
